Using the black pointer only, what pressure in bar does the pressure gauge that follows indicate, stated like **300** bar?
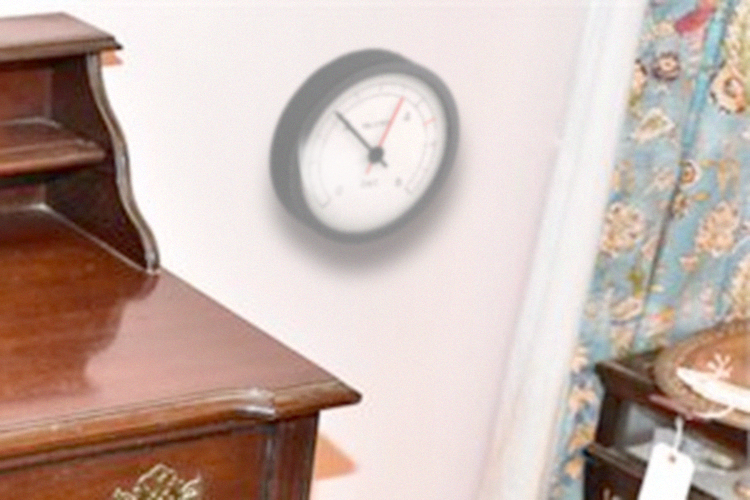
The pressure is **2** bar
